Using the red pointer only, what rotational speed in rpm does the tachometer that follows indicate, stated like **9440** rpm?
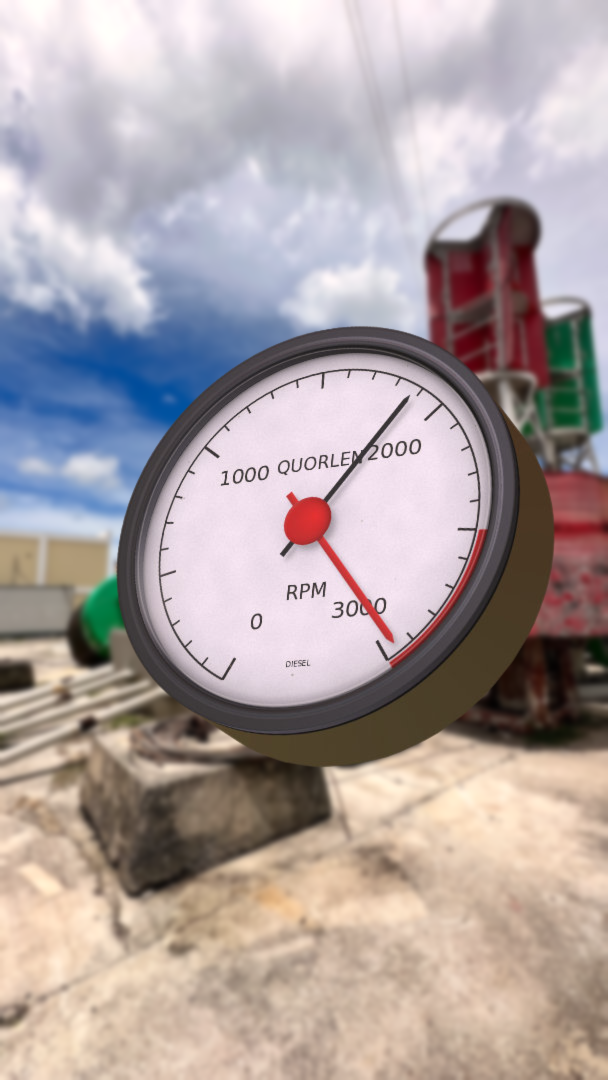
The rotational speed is **2950** rpm
